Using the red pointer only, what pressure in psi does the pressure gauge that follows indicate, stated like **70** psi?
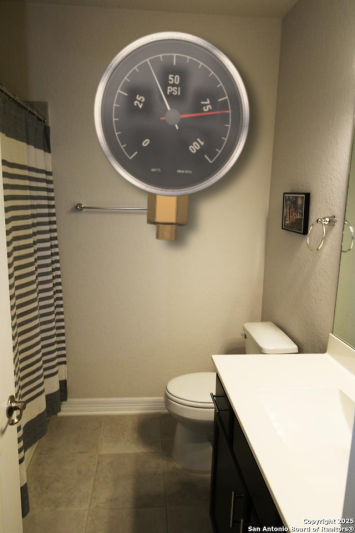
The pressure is **80** psi
